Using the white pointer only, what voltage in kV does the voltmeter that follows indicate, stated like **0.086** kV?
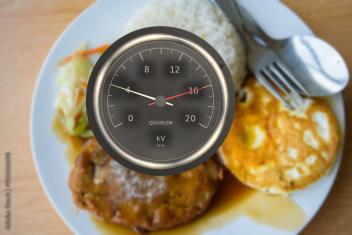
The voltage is **4** kV
